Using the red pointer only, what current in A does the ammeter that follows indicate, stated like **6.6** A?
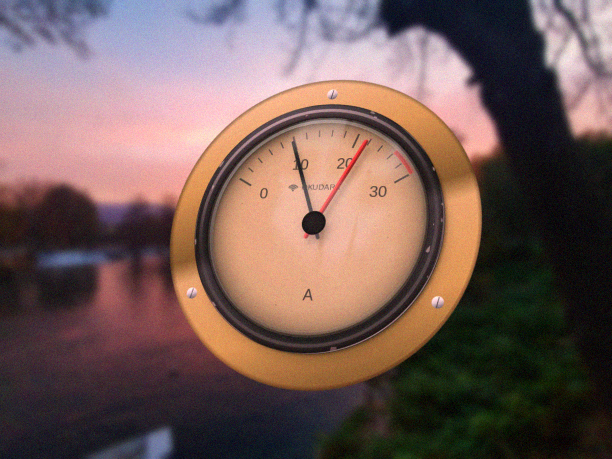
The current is **22** A
